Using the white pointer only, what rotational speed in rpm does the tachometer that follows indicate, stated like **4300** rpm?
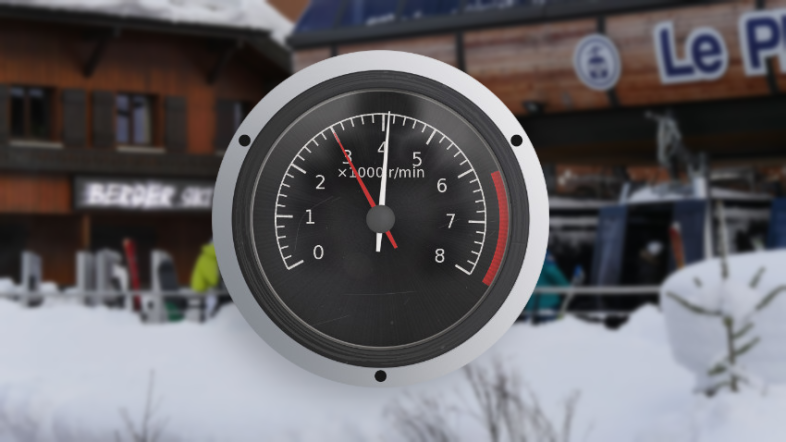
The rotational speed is **4100** rpm
